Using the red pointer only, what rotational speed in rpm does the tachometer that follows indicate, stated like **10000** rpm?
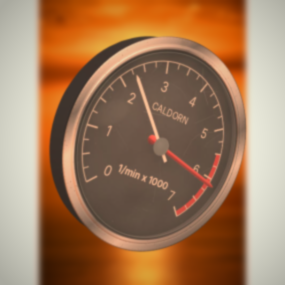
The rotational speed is **6125** rpm
